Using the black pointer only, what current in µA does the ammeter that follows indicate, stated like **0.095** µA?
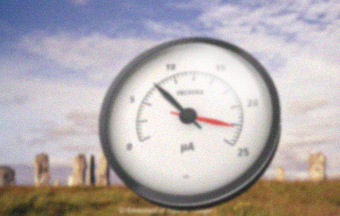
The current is **7.5** µA
